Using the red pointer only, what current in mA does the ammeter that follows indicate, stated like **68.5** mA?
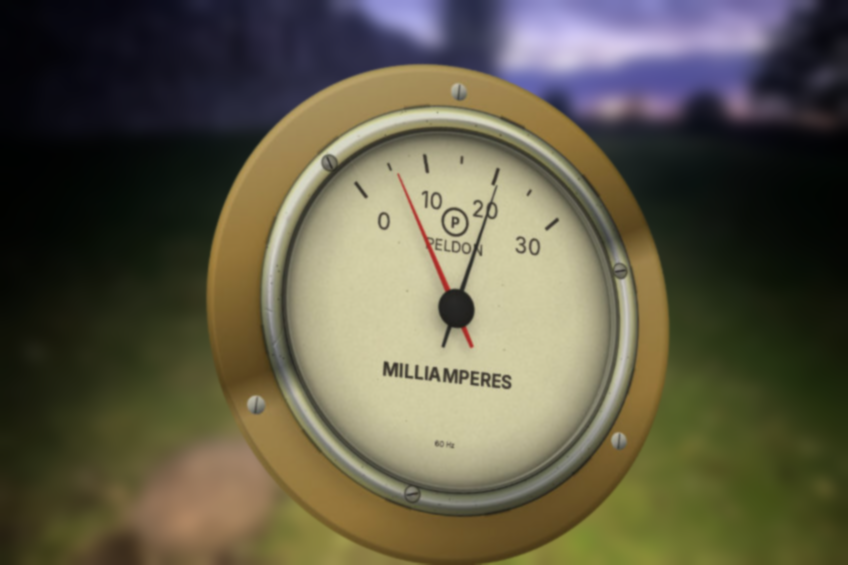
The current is **5** mA
